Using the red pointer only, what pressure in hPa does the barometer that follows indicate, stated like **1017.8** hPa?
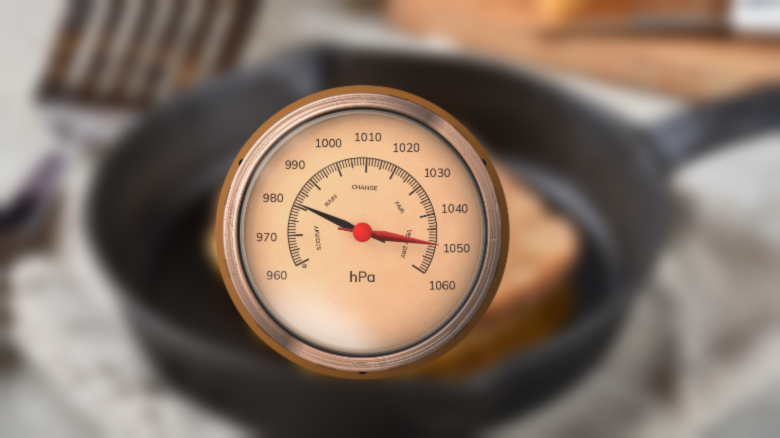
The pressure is **1050** hPa
